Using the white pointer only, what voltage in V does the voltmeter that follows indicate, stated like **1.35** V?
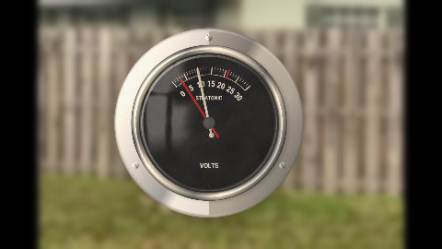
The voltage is **10** V
